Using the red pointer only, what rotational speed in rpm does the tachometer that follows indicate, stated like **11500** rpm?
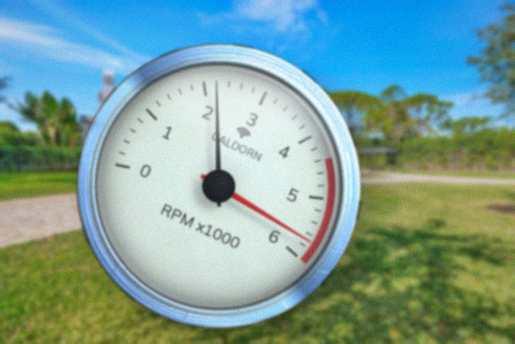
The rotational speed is **5700** rpm
